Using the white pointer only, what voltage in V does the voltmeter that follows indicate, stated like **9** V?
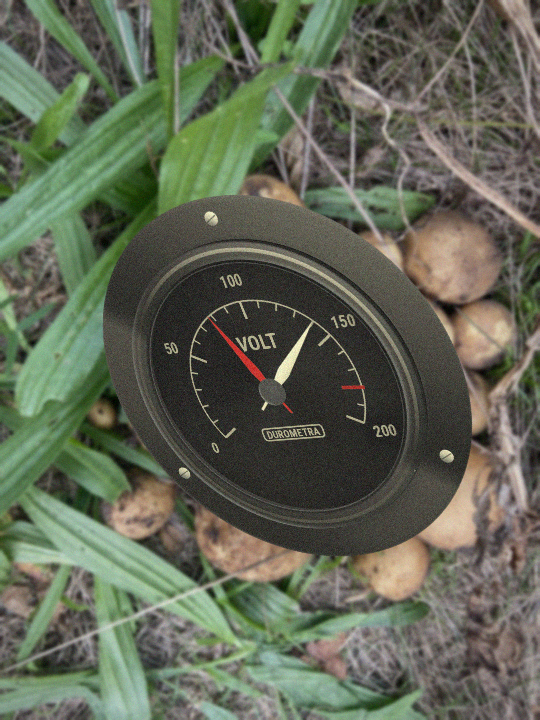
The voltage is **140** V
